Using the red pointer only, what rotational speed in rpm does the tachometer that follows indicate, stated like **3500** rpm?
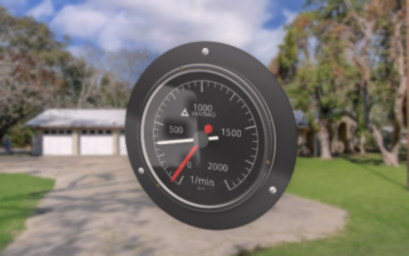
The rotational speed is **50** rpm
